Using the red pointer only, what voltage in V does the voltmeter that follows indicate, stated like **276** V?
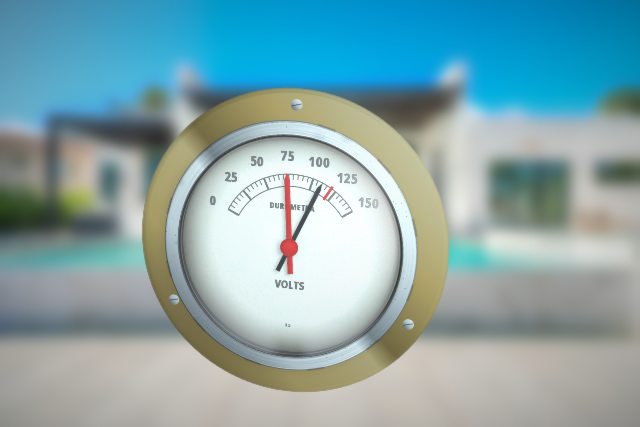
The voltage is **75** V
